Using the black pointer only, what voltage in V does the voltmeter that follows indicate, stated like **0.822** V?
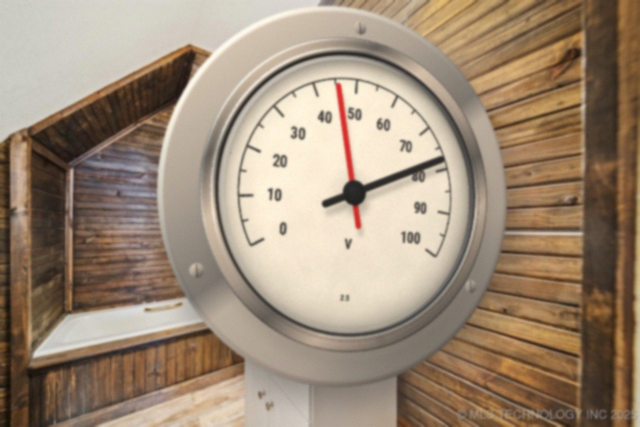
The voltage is **77.5** V
